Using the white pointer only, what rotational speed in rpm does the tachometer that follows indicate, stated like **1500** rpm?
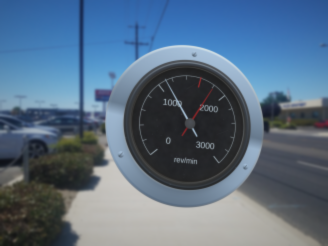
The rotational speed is **1100** rpm
